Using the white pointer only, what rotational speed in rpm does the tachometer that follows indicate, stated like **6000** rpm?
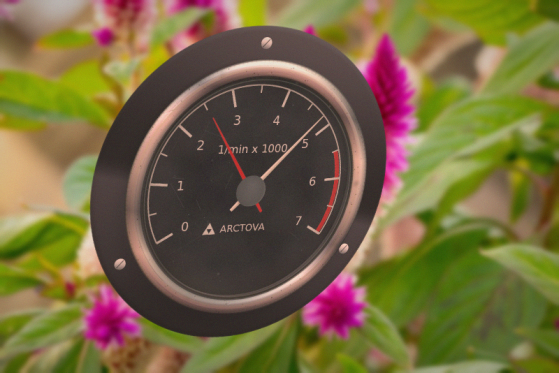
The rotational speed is **4750** rpm
